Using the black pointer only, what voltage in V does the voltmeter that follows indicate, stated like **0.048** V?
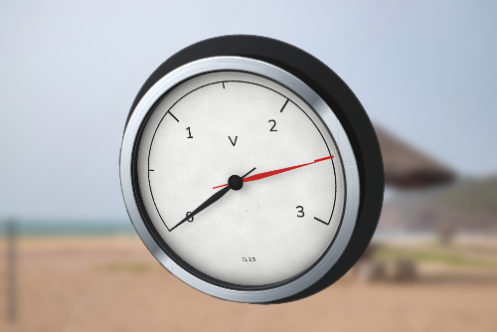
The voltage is **0** V
